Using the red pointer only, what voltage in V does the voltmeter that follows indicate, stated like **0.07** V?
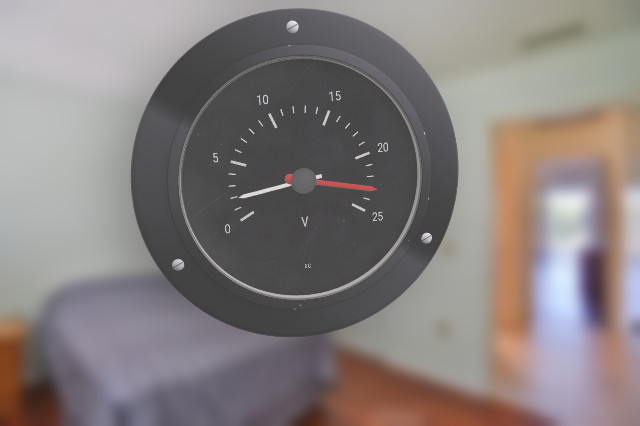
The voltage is **23** V
